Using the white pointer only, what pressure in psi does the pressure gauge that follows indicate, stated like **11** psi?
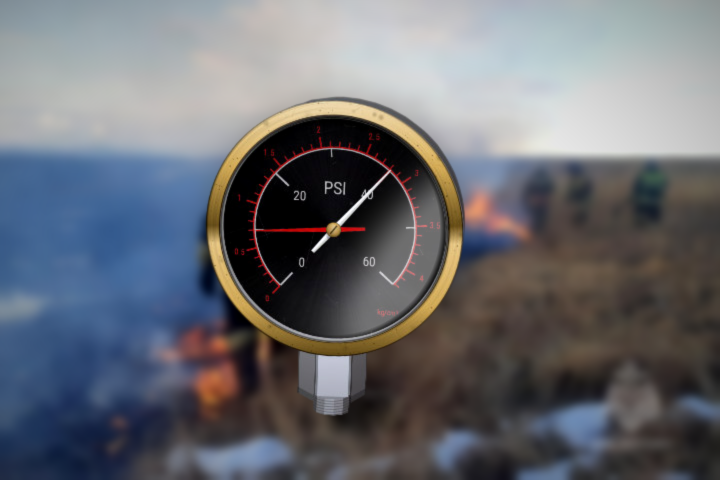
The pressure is **40** psi
